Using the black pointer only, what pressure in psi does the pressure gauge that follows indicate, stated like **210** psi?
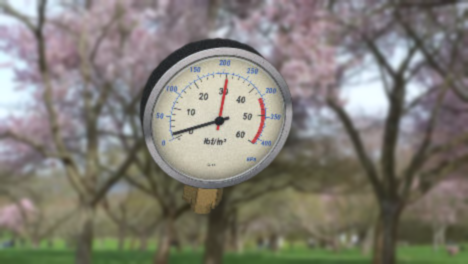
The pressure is **2** psi
